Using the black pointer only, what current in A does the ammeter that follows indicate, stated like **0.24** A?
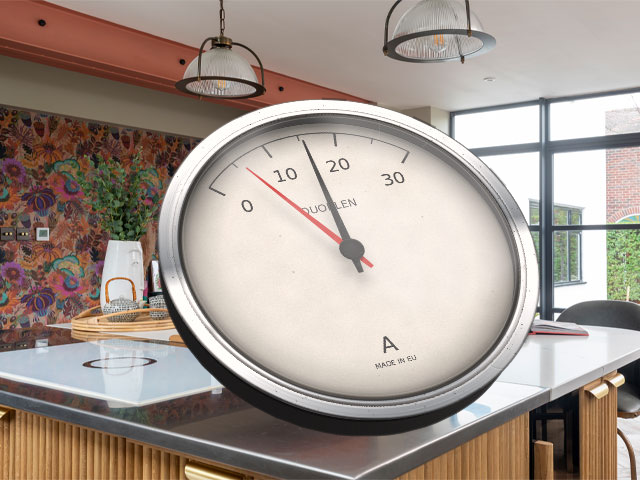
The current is **15** A
